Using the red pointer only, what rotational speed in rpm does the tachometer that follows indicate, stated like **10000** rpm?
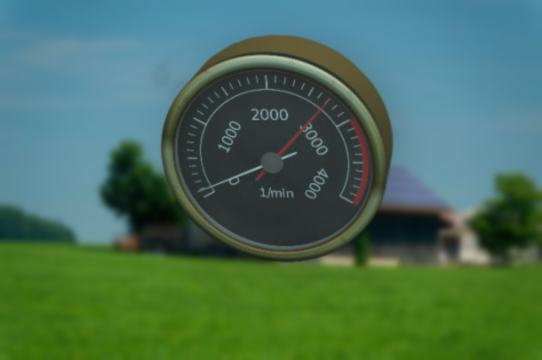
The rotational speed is **2700** rpm
